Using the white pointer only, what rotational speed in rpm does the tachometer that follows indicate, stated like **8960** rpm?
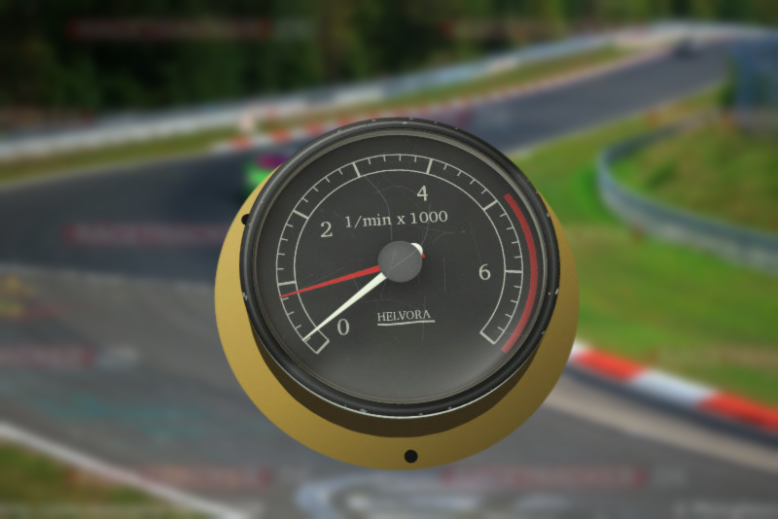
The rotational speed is **200** rpm
